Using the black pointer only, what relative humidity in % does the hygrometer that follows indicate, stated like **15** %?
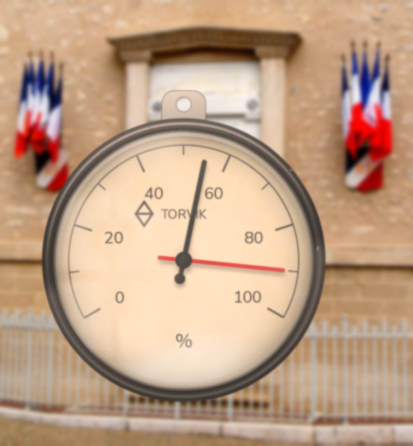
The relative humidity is **55** %
